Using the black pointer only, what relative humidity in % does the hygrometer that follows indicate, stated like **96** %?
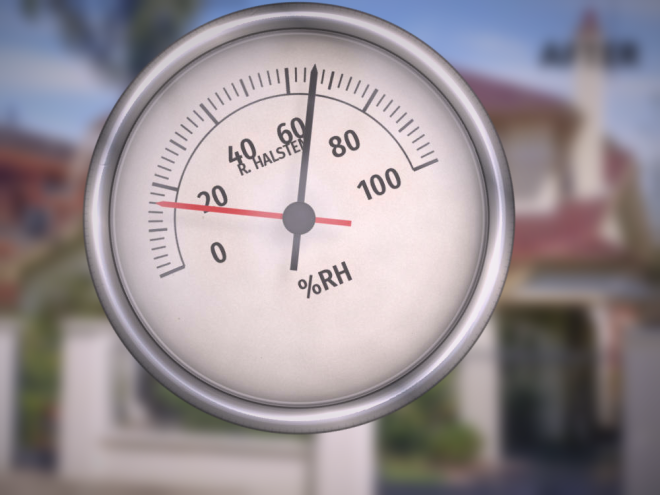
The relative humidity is **66** %
